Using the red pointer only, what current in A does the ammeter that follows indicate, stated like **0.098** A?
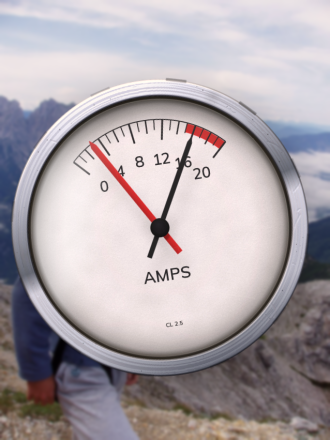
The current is **3** A
